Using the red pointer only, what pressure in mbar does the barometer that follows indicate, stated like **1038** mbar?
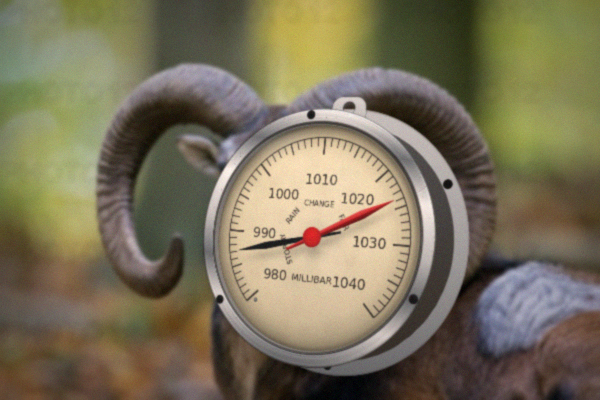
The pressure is **1024** mbar
